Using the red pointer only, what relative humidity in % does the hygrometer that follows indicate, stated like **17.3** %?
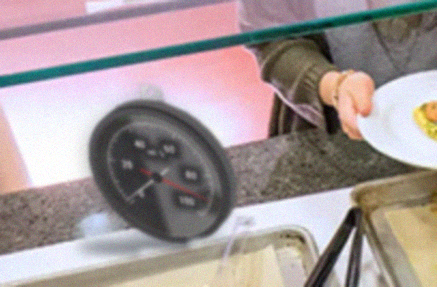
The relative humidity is **90** %
